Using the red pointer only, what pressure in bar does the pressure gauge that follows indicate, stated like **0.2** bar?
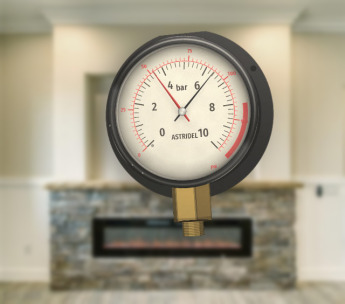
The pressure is **3.6** bar
